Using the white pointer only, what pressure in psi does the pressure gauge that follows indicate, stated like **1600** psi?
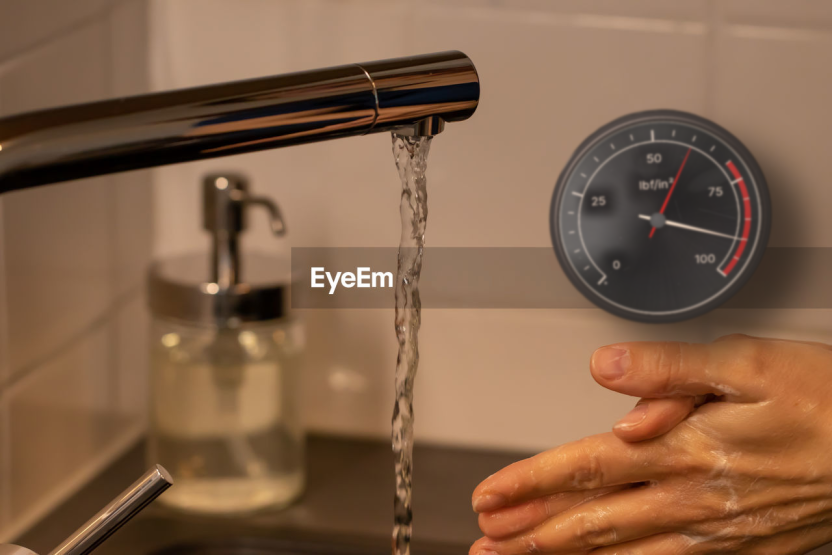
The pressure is **90** psi
